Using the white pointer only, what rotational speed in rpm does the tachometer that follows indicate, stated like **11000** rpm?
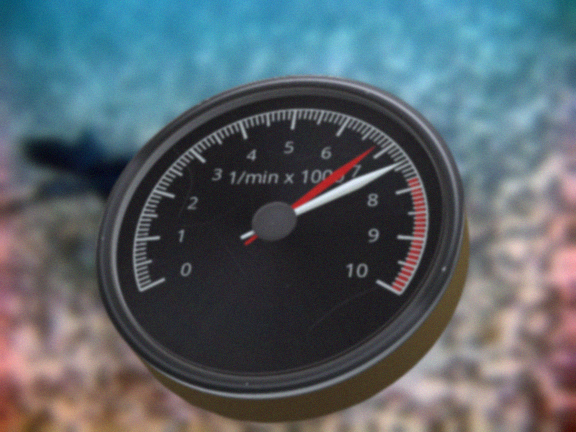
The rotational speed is **7500** rpm
